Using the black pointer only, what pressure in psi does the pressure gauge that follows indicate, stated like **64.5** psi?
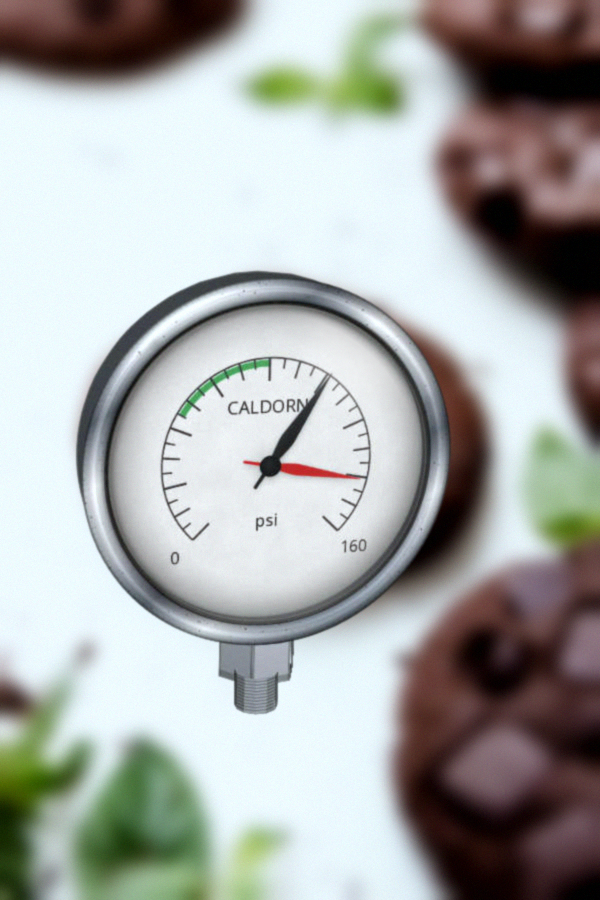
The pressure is **100** psi
